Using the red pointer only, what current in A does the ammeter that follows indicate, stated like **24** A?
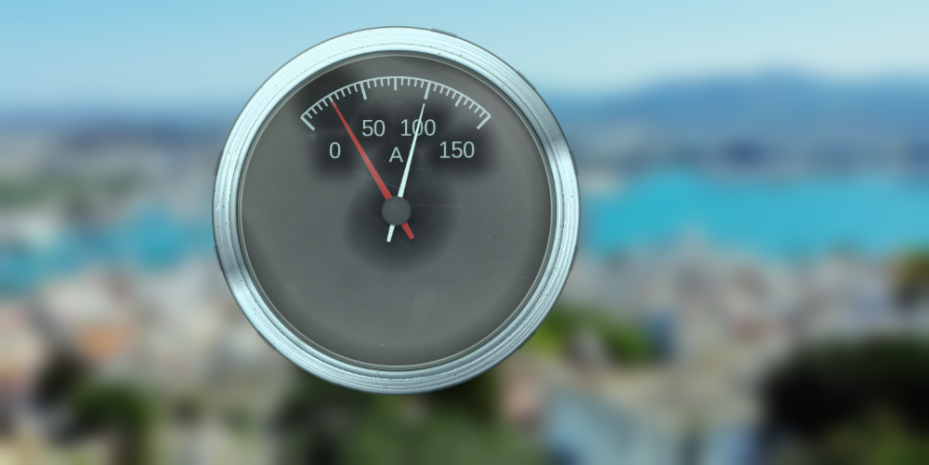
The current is **25** A
